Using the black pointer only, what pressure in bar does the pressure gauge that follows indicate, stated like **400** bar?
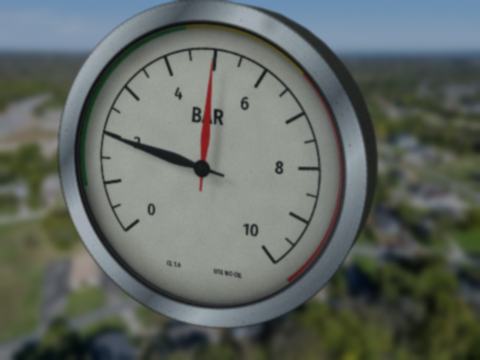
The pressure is **2** bar
